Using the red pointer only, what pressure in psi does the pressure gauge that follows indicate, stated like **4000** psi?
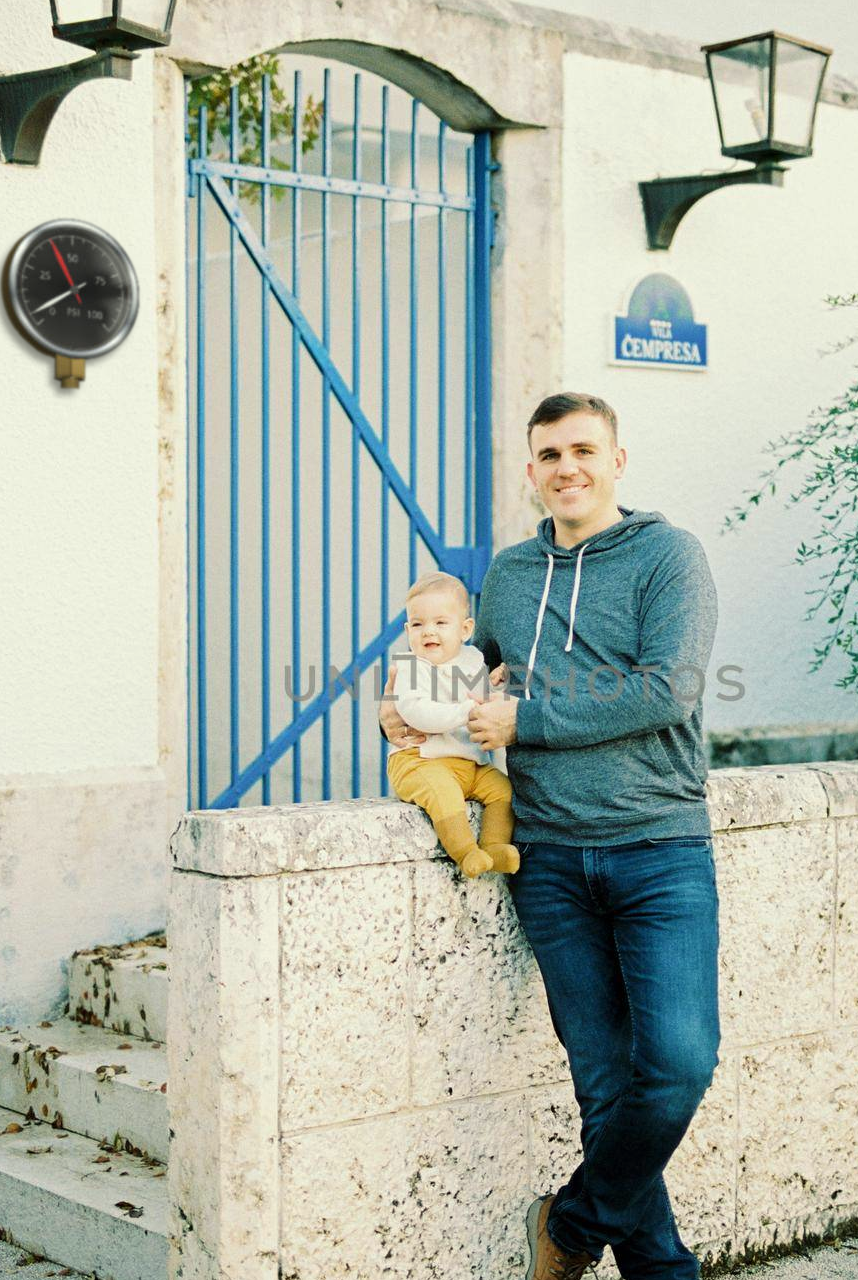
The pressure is **40** psi
